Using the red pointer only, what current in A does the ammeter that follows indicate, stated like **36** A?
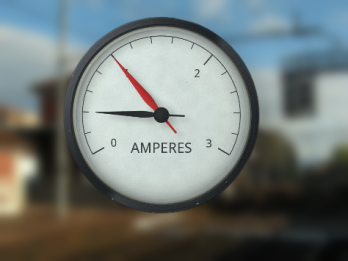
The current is **1** A
